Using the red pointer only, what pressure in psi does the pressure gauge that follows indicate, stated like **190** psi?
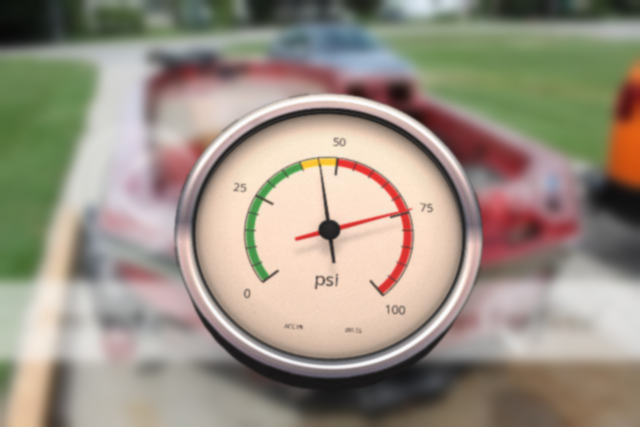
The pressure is **75** psi
